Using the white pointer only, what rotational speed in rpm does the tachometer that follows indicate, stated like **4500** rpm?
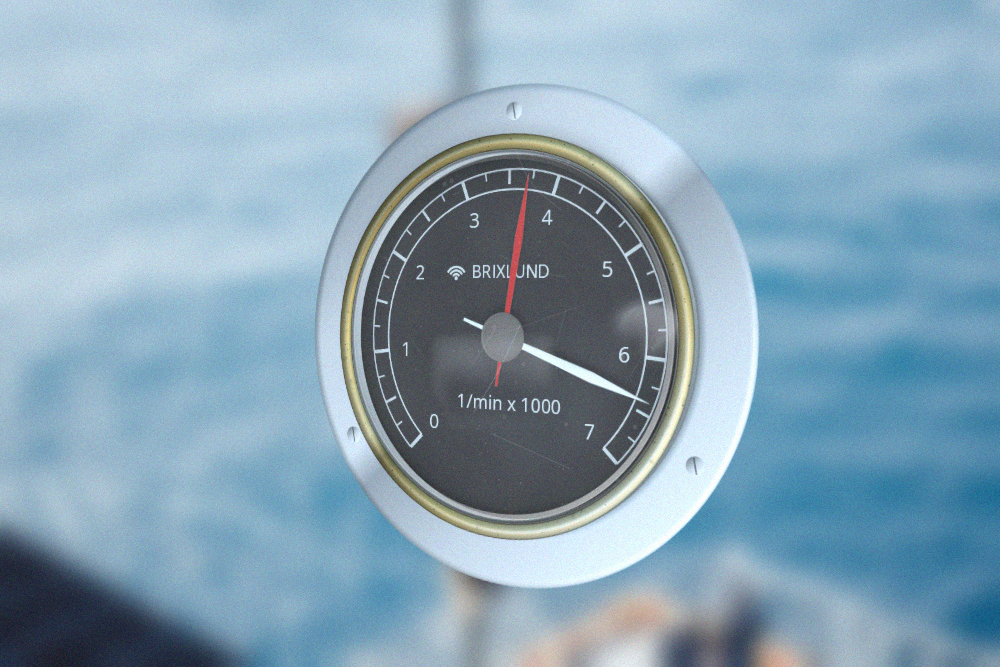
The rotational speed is **6375** rpm
